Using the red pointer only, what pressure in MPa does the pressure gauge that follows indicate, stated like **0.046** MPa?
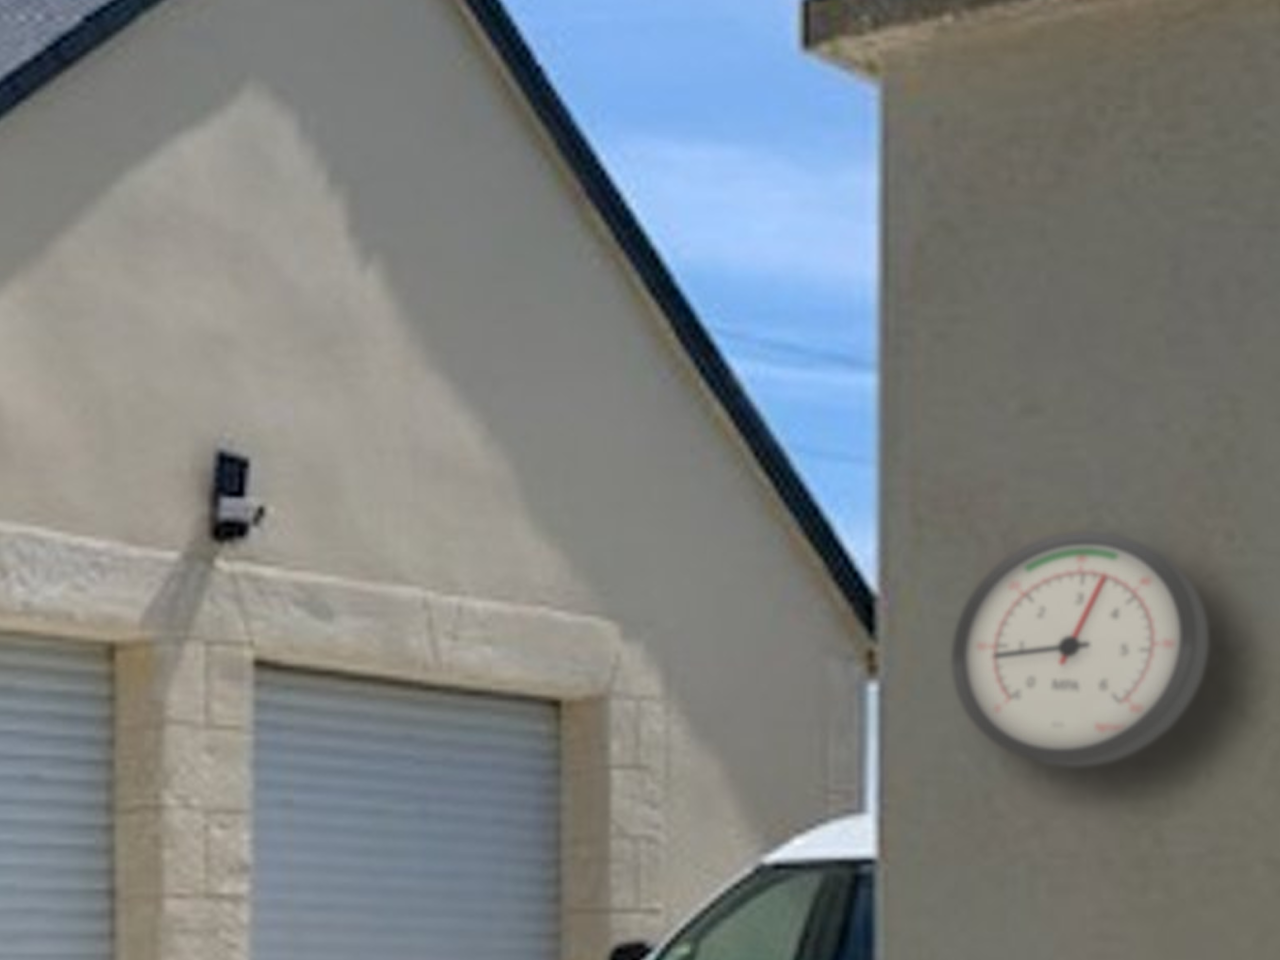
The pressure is **3.4** MPa
